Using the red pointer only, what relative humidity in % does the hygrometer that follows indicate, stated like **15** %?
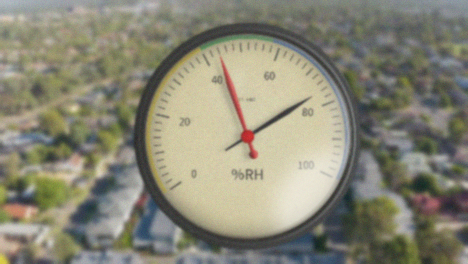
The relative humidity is **44** %
